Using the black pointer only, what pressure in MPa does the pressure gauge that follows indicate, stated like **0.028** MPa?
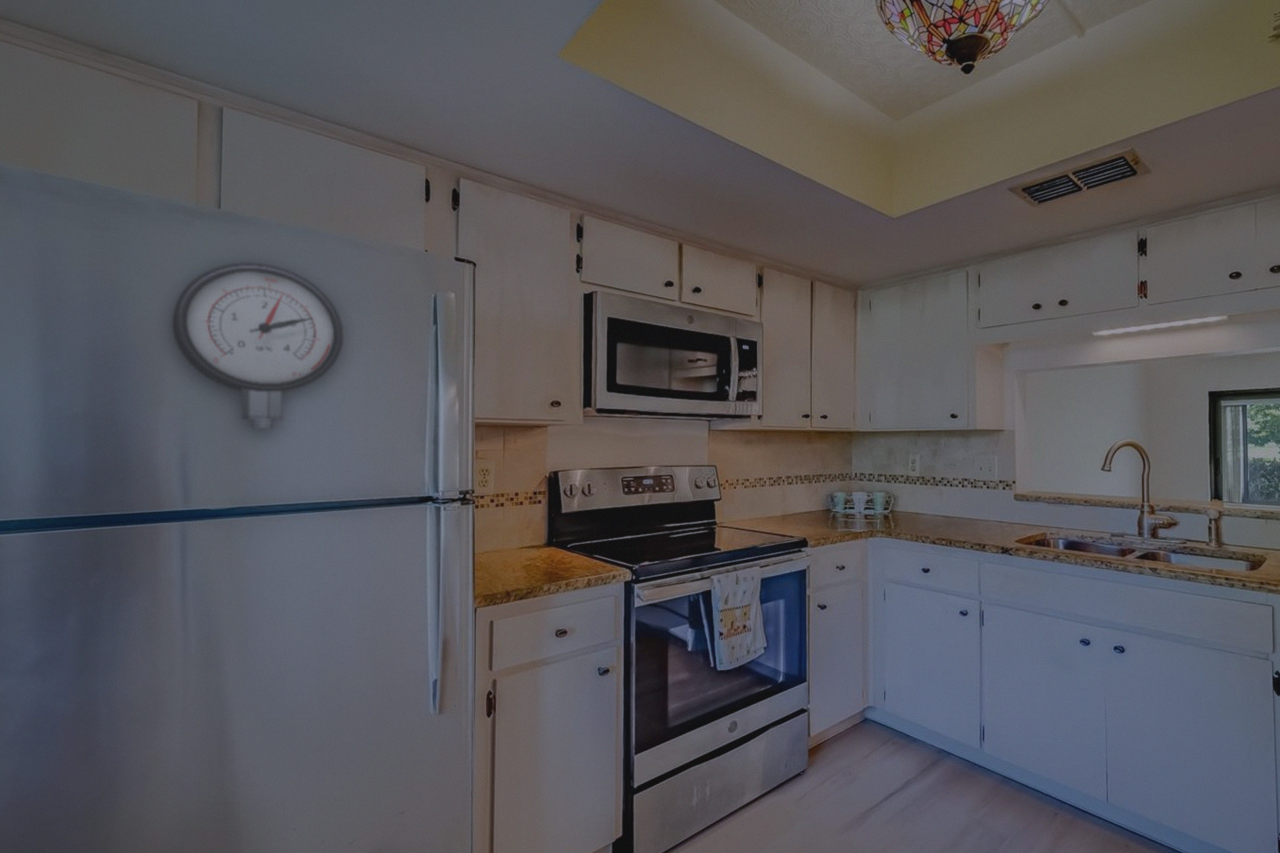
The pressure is **3** MPa
